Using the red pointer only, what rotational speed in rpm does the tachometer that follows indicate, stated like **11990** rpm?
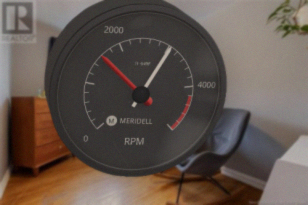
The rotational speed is **1600** rpm
